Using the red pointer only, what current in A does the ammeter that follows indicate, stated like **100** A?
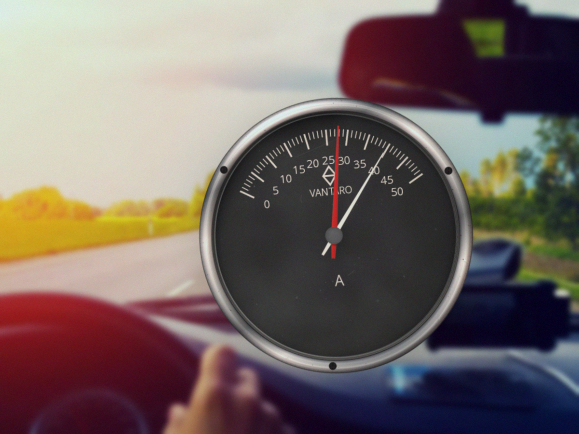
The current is **28** A
